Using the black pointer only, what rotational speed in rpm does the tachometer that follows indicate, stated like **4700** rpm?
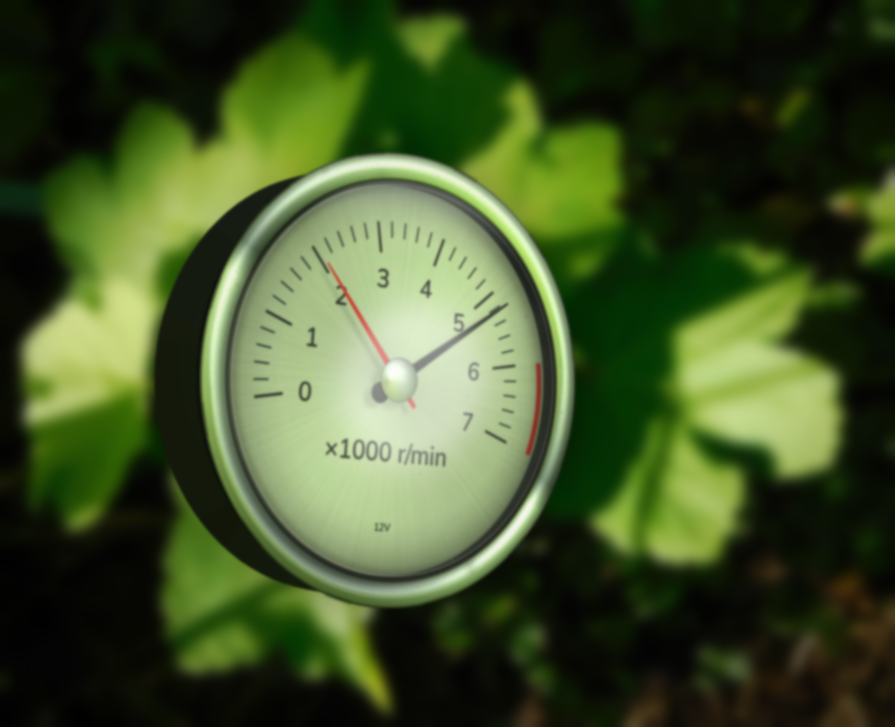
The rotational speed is **5200** rpm
